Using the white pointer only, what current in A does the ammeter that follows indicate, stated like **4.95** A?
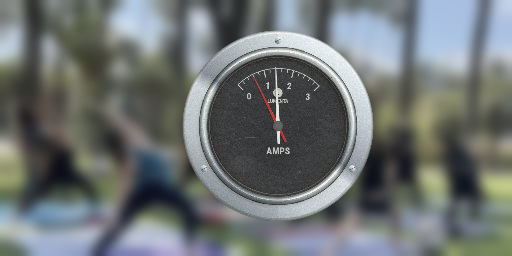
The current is **1.4** A
